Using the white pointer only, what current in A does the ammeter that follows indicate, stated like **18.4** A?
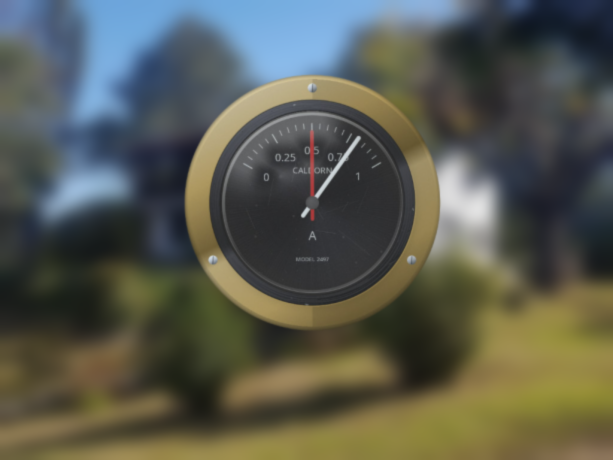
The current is **0.8** A
